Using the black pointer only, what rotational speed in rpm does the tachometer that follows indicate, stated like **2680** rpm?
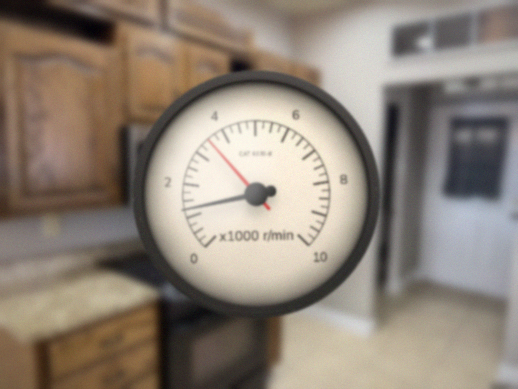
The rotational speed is **1250** rpm
